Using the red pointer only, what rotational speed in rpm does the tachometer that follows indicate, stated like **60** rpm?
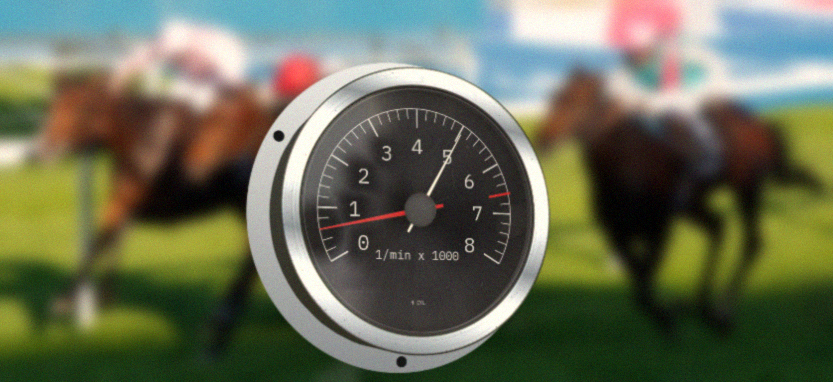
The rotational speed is **600** rpm
